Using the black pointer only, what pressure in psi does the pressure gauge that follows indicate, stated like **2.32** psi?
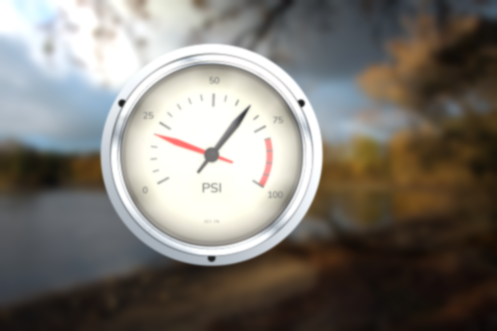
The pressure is **65** psi
